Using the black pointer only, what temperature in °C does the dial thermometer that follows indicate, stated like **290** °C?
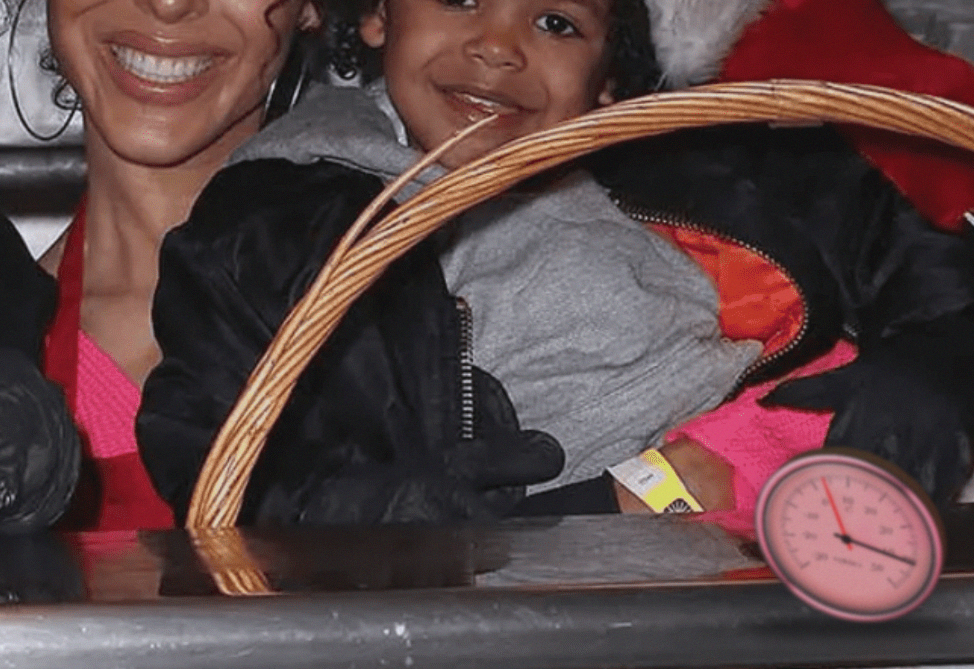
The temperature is **40** °C
